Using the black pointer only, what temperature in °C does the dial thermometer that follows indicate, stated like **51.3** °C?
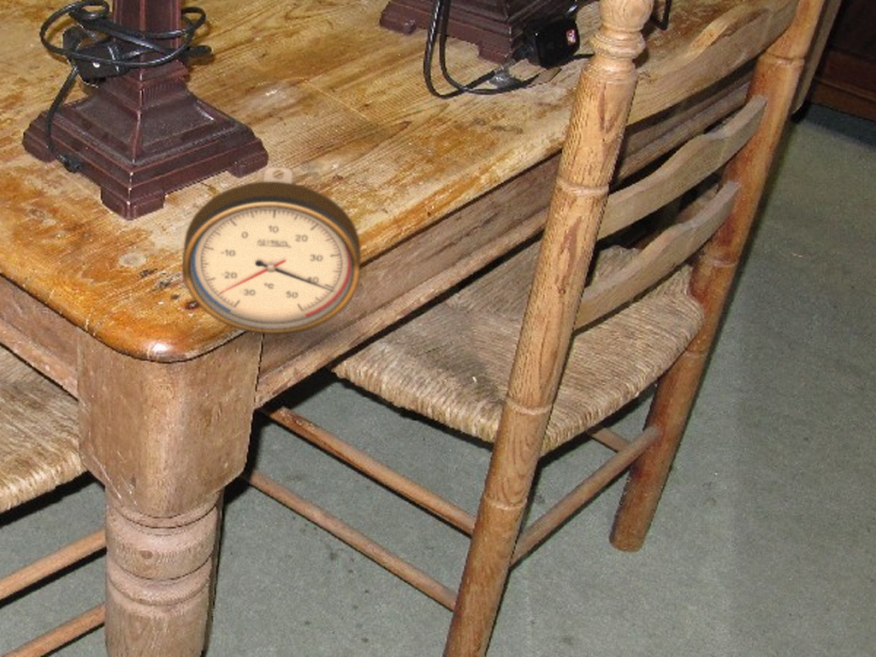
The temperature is **40** °C
